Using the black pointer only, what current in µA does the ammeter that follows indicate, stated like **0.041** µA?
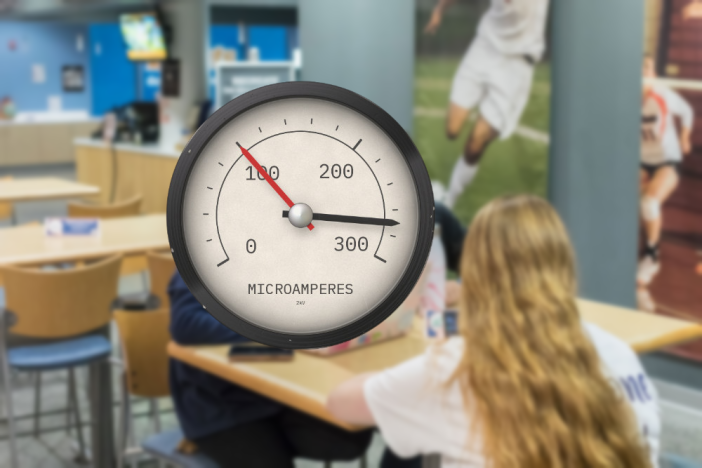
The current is **270** µA
